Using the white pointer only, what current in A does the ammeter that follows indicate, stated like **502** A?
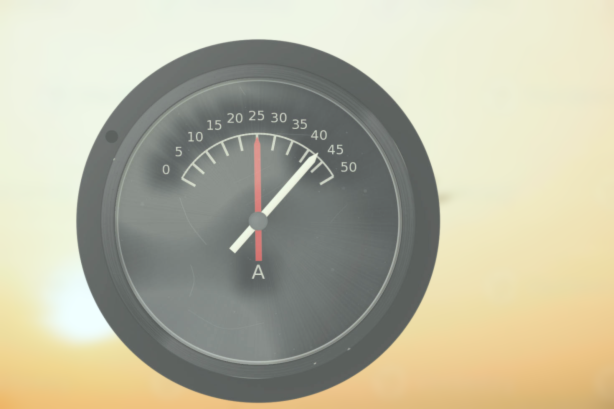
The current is **42.5** A
